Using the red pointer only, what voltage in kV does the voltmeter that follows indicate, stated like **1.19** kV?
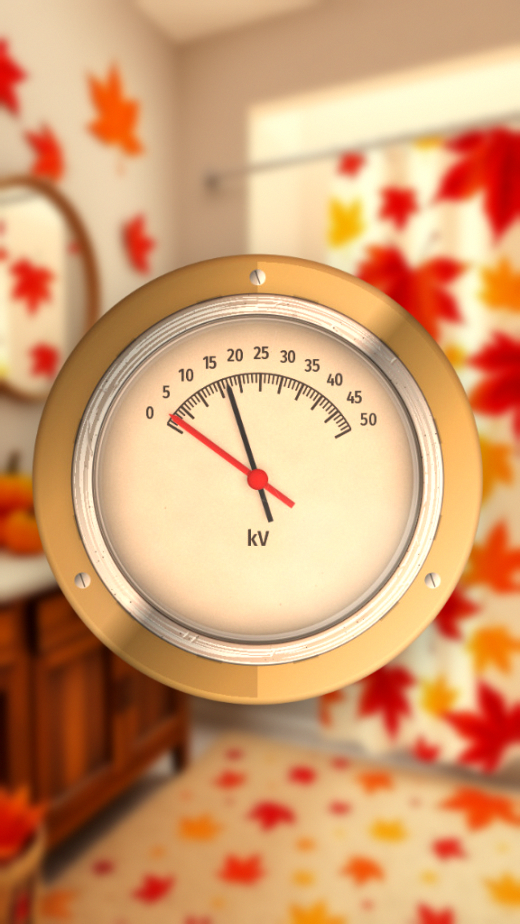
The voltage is **2** kV
